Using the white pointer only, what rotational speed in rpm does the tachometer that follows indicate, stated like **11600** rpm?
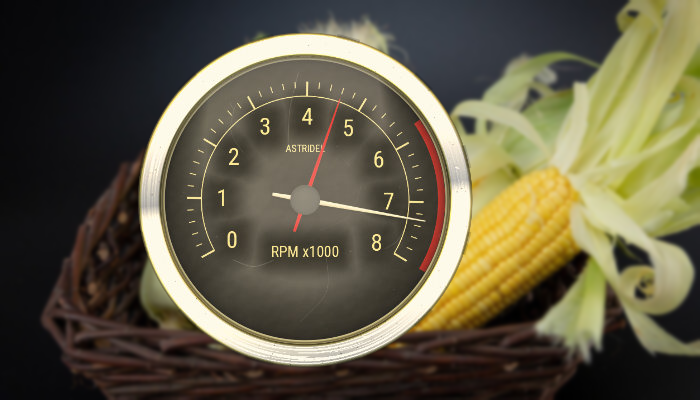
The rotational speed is **7300** rpm
